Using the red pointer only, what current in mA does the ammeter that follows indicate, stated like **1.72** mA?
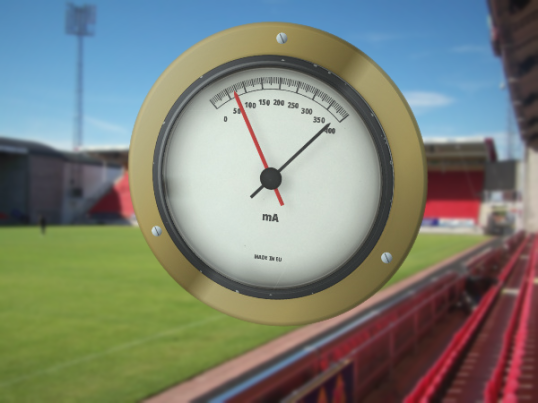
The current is **75** mA
